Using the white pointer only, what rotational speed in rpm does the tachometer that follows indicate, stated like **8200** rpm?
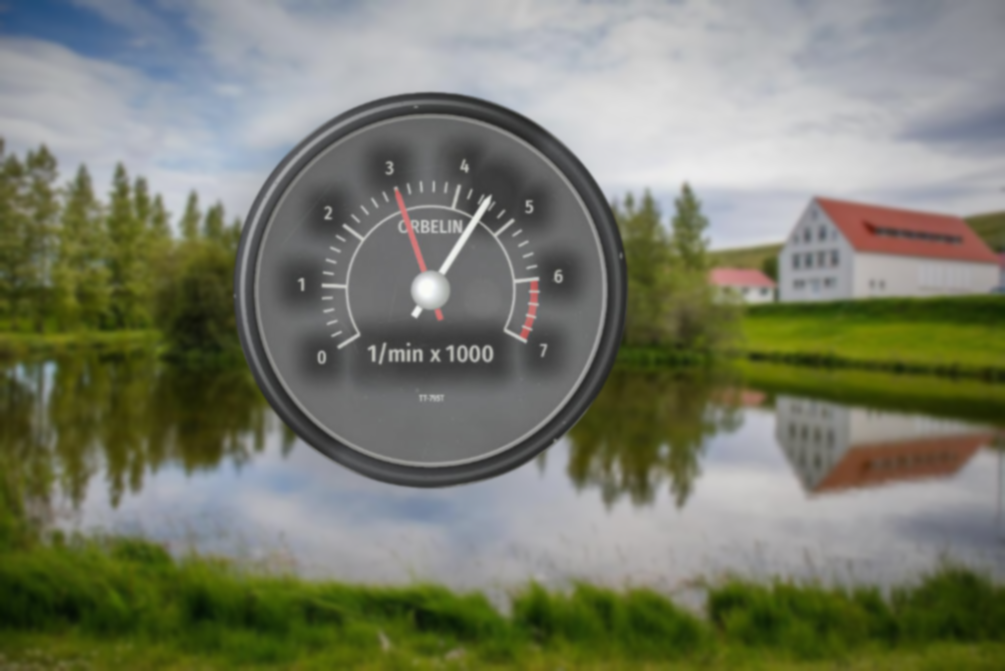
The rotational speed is **4500** rpm
